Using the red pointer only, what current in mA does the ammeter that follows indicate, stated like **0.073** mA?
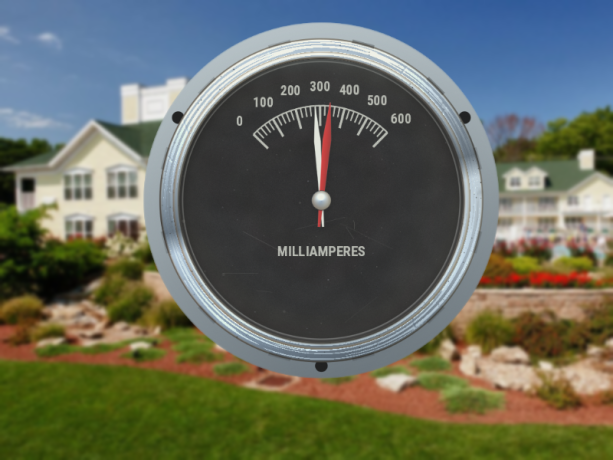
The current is **340** mA
